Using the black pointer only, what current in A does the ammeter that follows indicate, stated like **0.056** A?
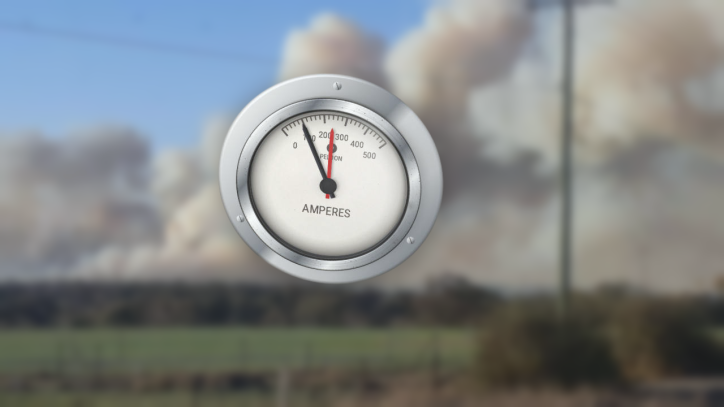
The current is **100** A
